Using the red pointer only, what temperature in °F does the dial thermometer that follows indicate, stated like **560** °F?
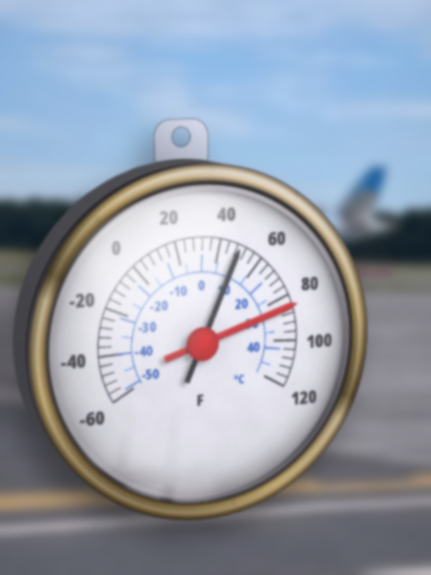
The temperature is **84** °F
